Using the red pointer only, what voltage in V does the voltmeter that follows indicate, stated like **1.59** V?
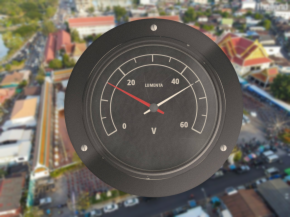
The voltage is **15** V
